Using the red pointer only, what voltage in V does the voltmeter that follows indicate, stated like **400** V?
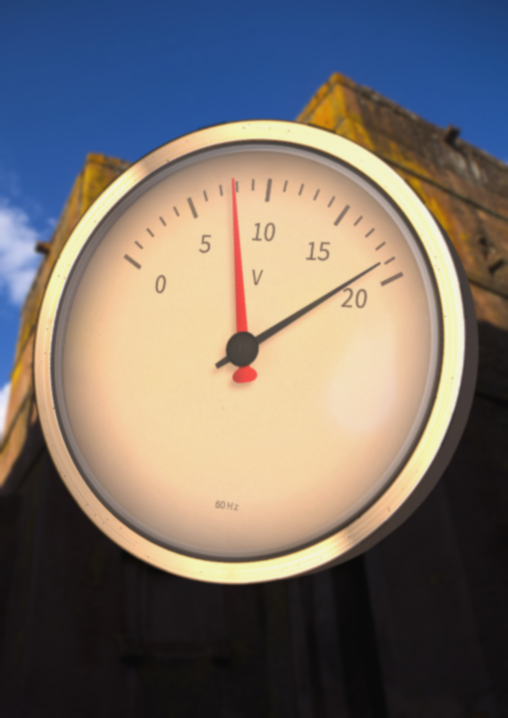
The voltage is **8** V
